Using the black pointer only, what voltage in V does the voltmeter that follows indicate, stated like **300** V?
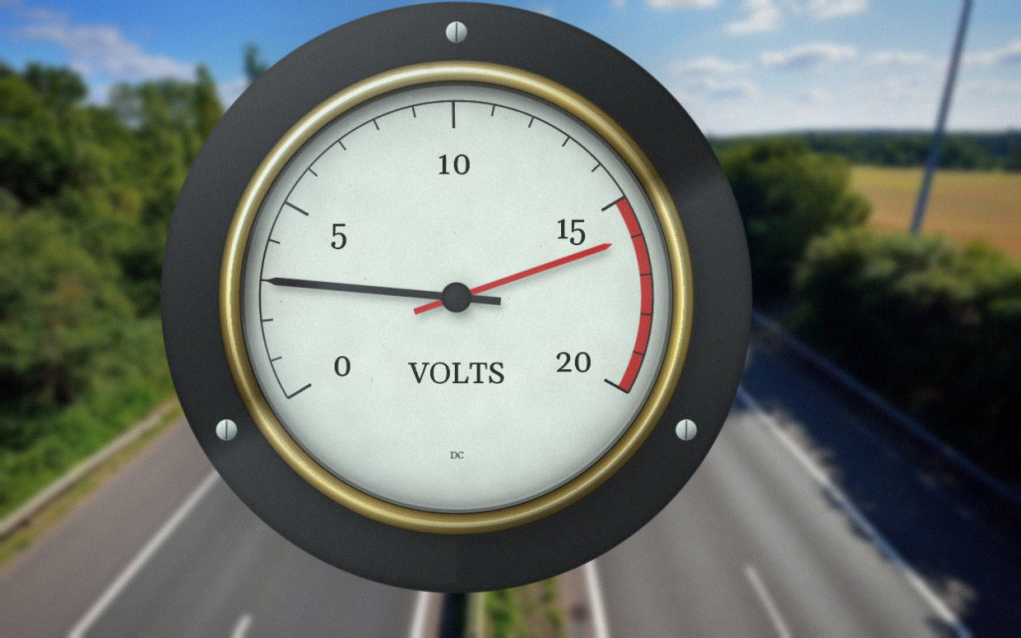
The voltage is **3** V
